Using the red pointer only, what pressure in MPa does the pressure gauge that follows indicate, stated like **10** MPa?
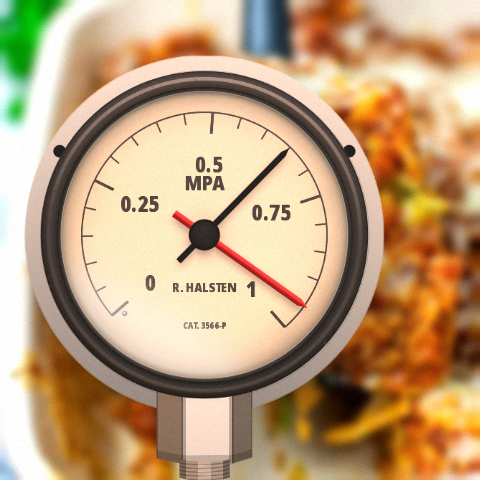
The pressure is **0.95** MPa
